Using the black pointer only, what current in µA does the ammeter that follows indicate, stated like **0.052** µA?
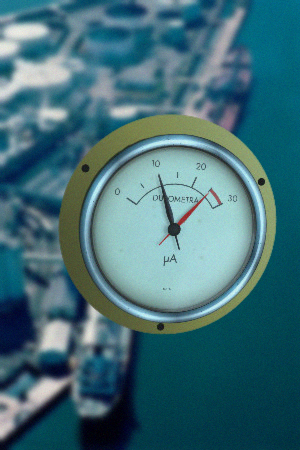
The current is **10** µA
